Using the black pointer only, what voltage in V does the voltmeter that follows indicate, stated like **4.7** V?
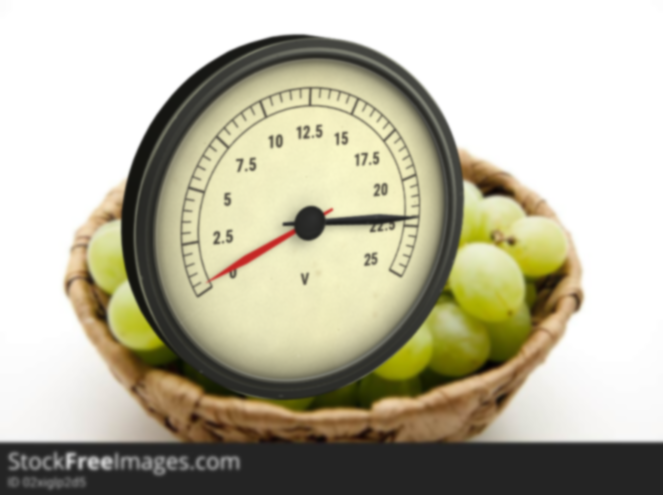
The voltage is **22** V
